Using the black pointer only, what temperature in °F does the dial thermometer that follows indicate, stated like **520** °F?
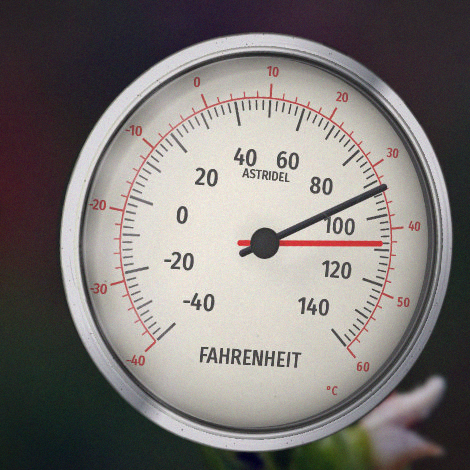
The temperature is **92** °F
